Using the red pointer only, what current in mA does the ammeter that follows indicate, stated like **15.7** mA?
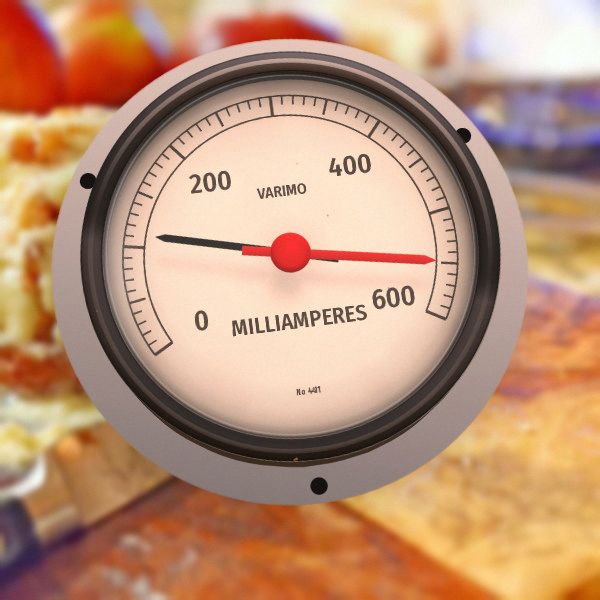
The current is **550** mA
